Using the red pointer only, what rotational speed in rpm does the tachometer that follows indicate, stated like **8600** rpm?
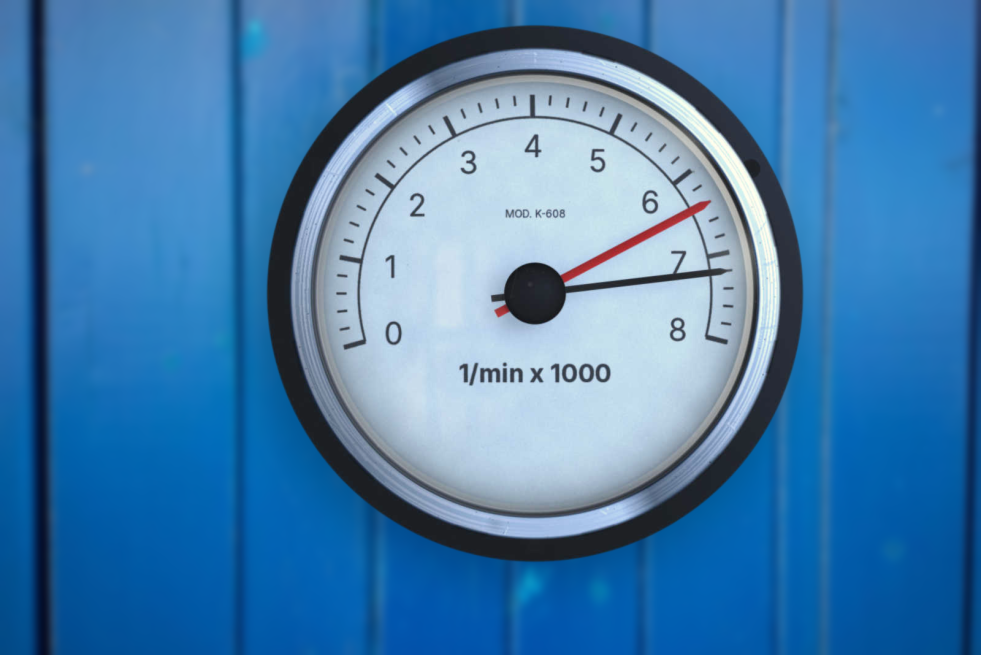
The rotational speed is **6400** rpm
